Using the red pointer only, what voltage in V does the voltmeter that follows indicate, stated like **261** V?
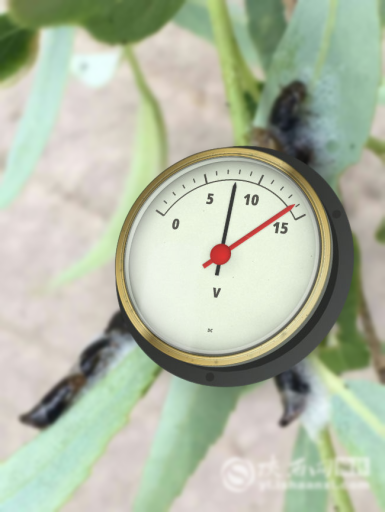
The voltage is **14** V
